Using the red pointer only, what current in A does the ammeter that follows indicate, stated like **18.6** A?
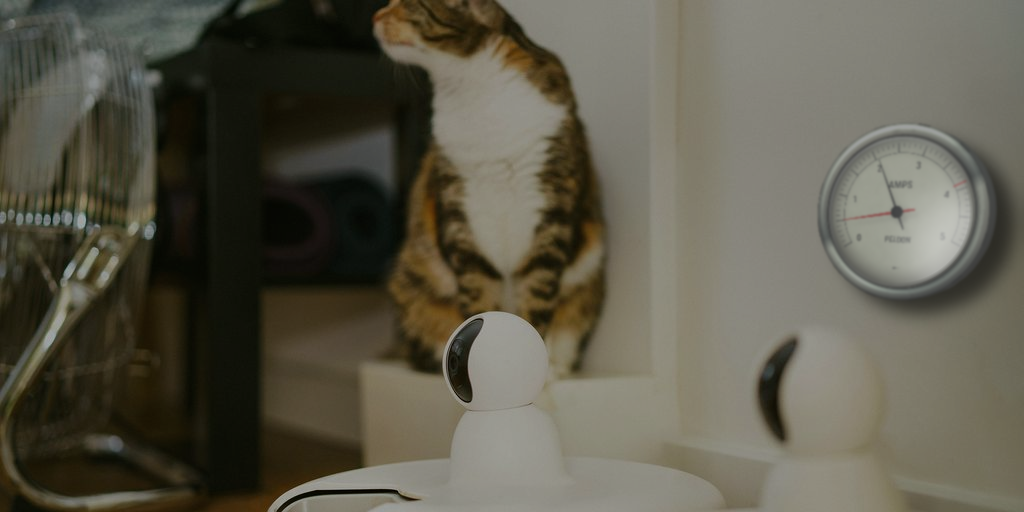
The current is **0.5** A
